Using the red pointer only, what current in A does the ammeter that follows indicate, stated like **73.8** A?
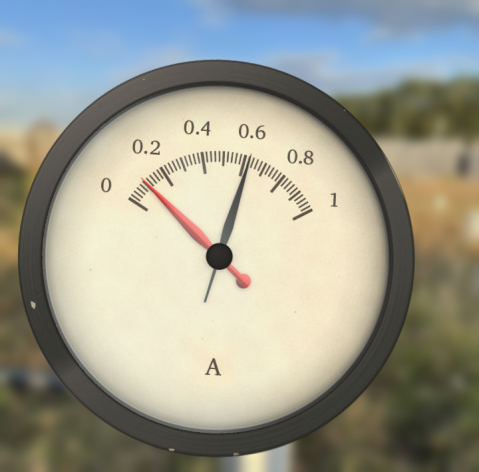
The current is **0.1** A
